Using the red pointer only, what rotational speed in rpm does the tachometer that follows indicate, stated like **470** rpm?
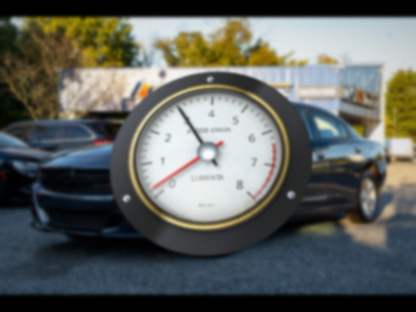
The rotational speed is **200** rpm
